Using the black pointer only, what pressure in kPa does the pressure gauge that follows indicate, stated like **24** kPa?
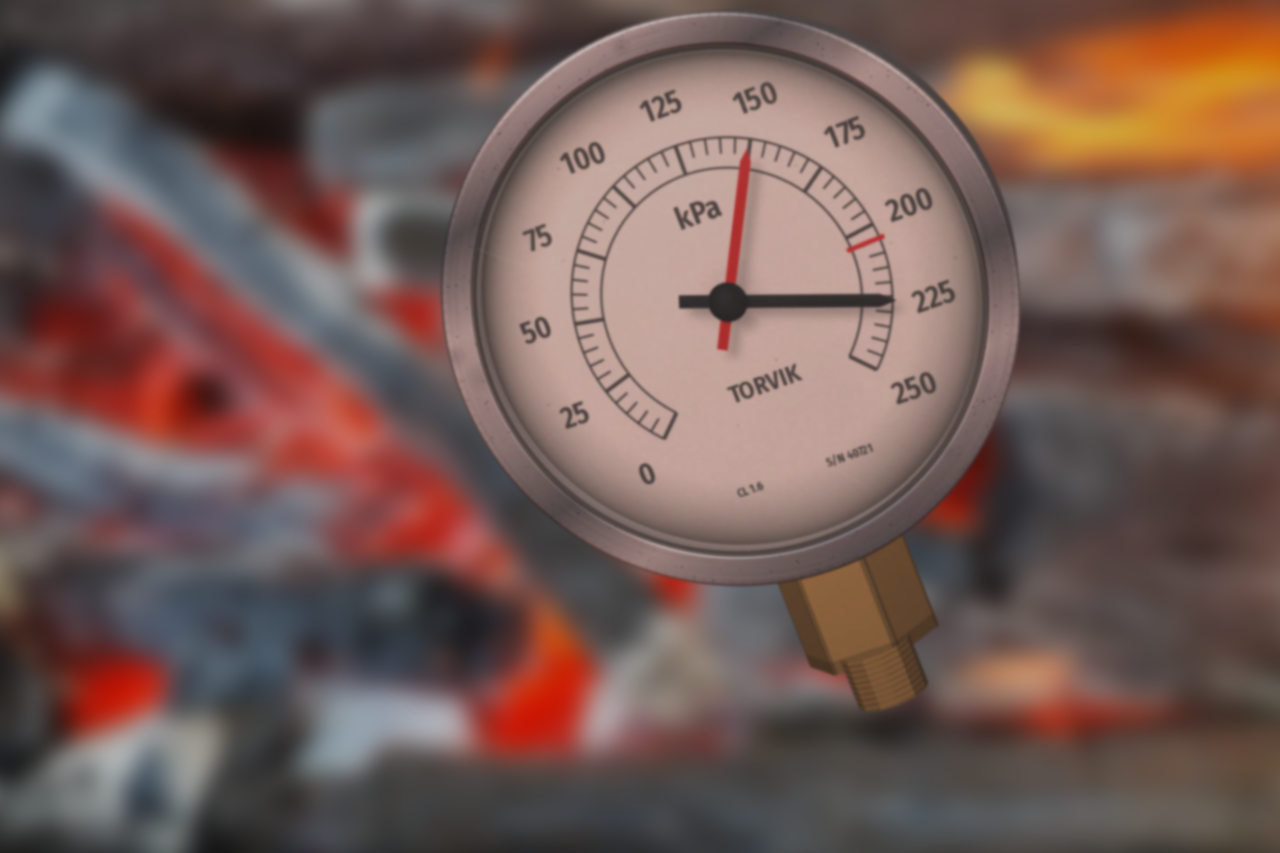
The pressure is **225** kPa
